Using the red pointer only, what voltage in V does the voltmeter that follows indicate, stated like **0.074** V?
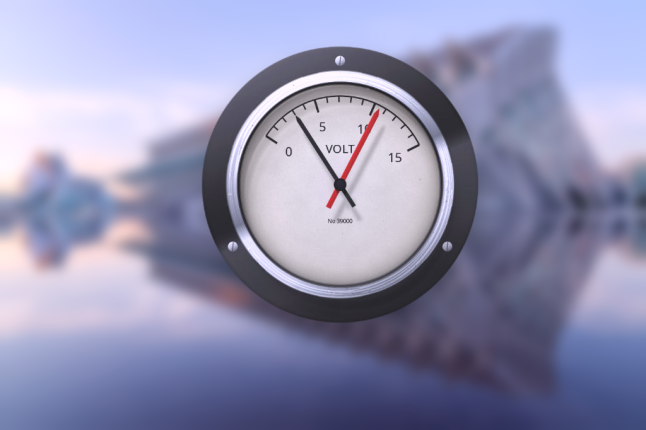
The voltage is **10.5** V
